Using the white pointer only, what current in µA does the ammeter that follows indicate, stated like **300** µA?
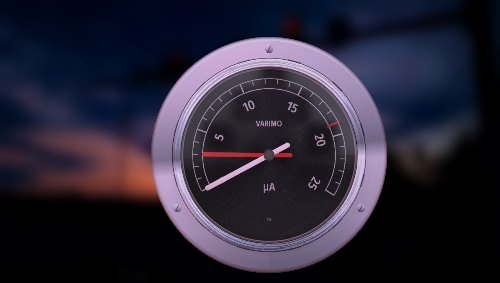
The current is **0** µA
